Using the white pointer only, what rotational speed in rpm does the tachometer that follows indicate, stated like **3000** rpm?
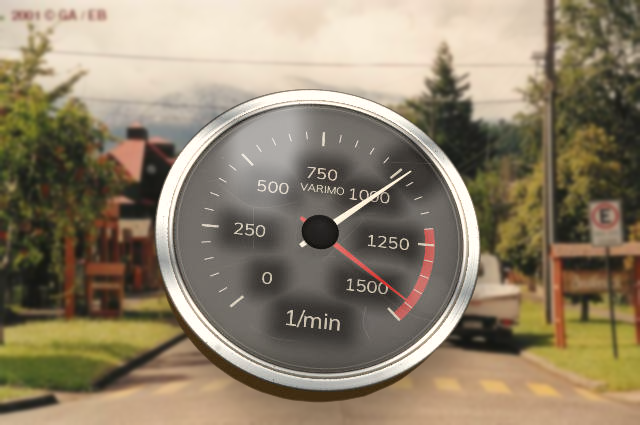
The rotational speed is **1025** rpm
